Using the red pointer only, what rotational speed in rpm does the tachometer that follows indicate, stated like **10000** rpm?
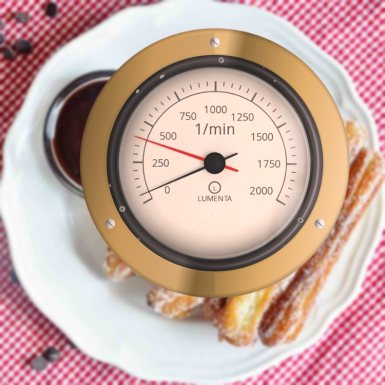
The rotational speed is **400** rpm
